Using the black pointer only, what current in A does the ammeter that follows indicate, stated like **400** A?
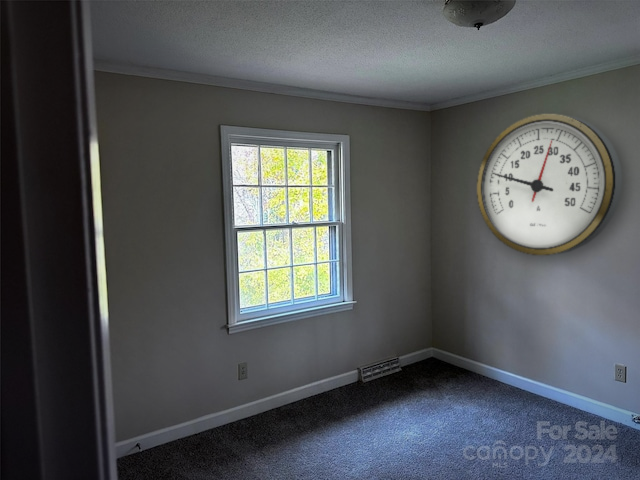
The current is **10** A
